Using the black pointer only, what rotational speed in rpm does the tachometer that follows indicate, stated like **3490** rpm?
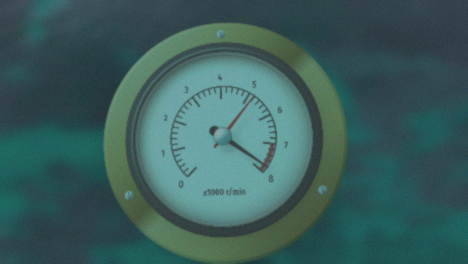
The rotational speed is **7800** rpm
